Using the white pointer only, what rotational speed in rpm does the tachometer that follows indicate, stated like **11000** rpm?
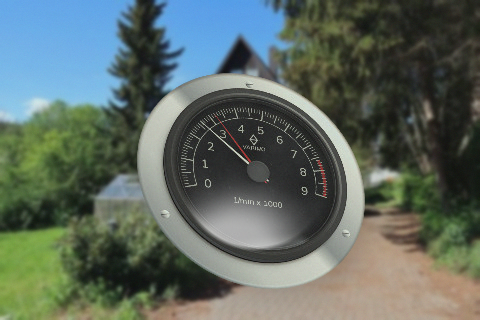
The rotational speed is **2500** rpm
